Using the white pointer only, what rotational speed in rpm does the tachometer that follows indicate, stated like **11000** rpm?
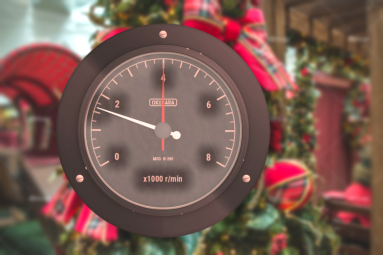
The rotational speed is **1625** rpm
